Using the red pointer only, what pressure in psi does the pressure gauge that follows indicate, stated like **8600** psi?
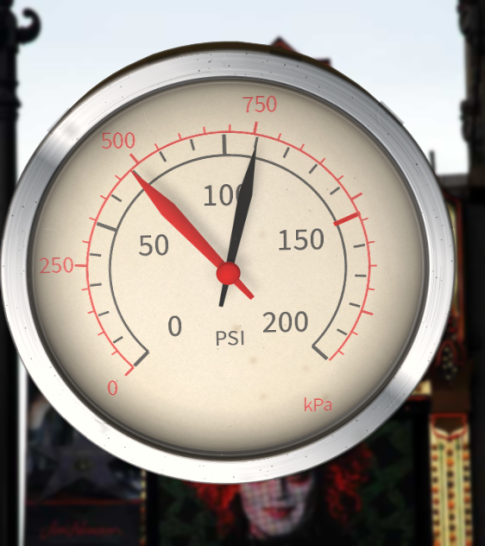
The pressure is **70** psi
